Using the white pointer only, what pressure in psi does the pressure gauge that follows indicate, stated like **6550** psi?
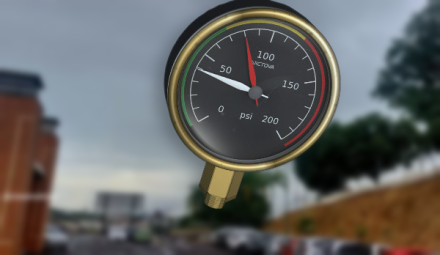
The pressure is **40** psi
